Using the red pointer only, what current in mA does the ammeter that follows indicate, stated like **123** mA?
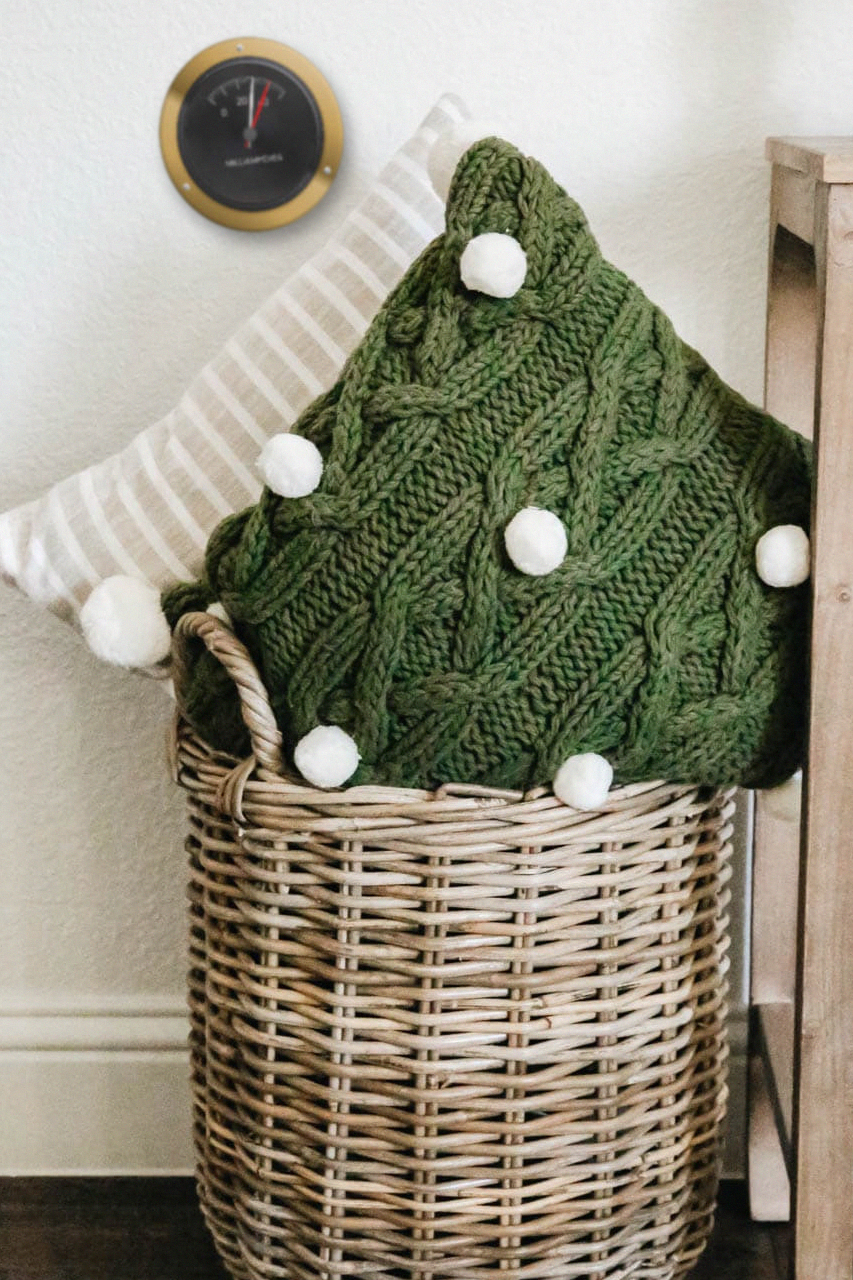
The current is **40** mA
